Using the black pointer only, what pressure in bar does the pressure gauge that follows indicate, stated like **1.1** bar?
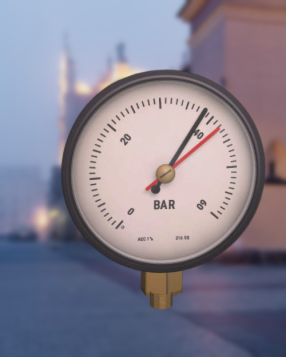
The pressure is **38** bar
